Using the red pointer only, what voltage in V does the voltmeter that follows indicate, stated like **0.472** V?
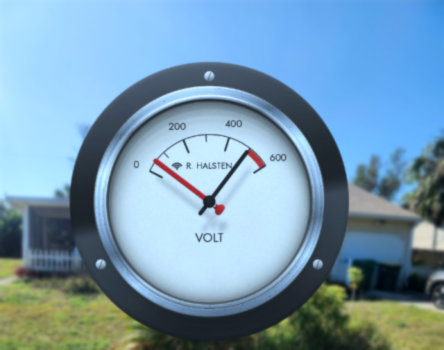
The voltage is **50** V
